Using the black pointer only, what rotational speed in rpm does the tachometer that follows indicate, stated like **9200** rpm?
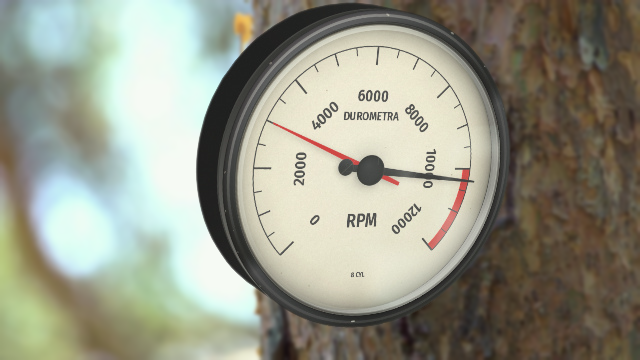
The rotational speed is **10250** rpm
